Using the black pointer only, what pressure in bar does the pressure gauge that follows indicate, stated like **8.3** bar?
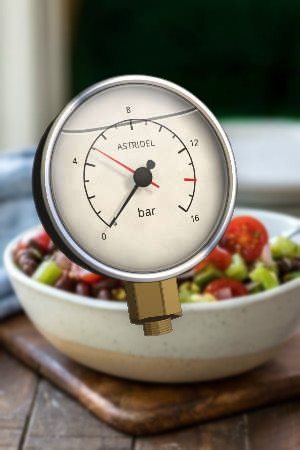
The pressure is **0** bar
